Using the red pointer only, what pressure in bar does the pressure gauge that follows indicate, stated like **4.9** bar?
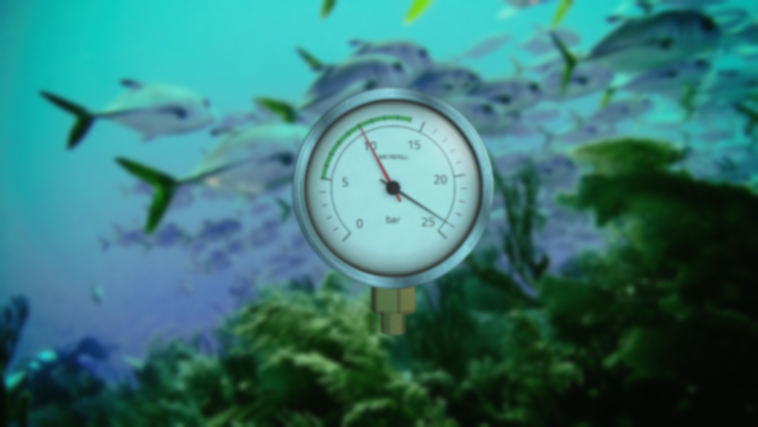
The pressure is **10** bar
